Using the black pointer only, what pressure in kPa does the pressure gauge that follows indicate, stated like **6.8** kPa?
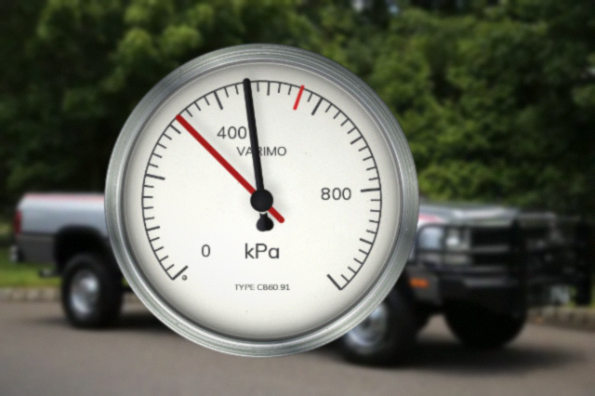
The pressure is **460** kPa
